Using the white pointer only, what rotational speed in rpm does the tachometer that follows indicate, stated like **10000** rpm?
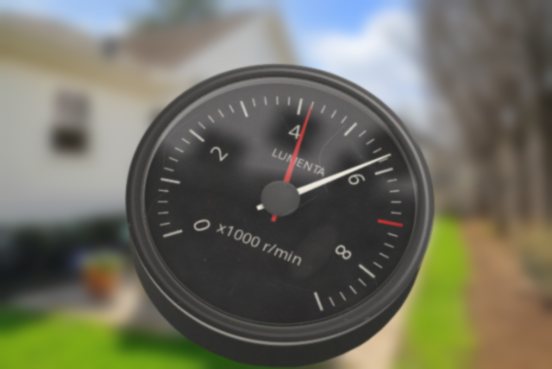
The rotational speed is **5800** rpm
